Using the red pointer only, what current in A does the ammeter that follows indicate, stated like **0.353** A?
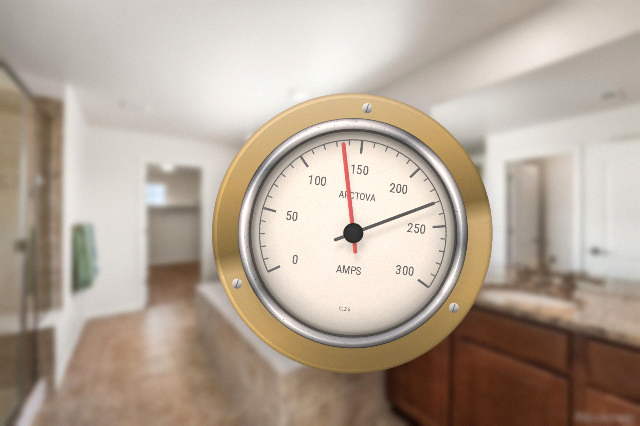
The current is **135** A
